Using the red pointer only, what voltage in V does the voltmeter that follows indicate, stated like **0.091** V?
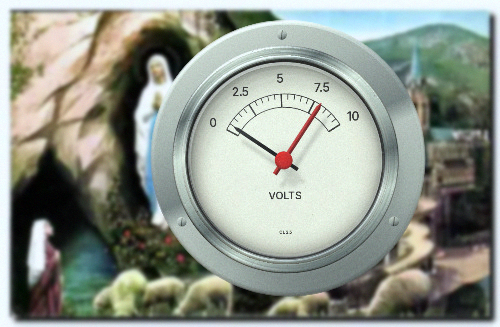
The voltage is **8** V
